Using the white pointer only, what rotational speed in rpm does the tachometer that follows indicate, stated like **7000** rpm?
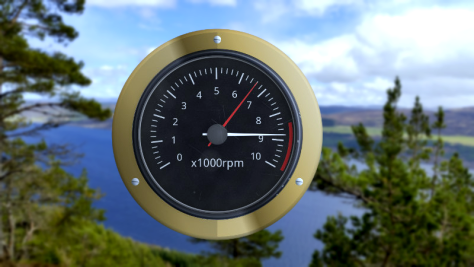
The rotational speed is **8800** rpm
